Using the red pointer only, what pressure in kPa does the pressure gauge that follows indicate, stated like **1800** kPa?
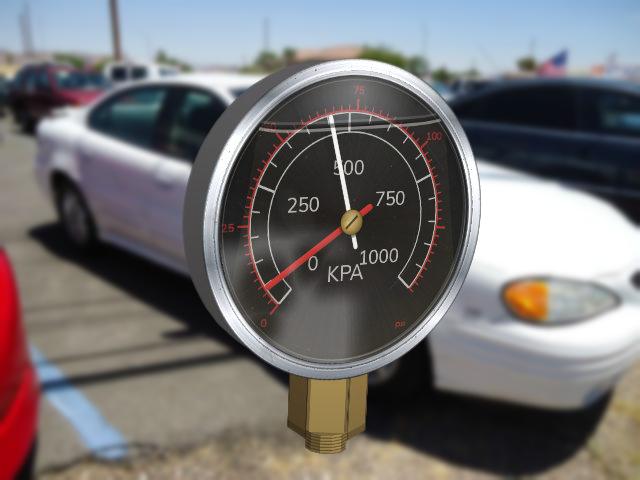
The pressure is **50** kPa
